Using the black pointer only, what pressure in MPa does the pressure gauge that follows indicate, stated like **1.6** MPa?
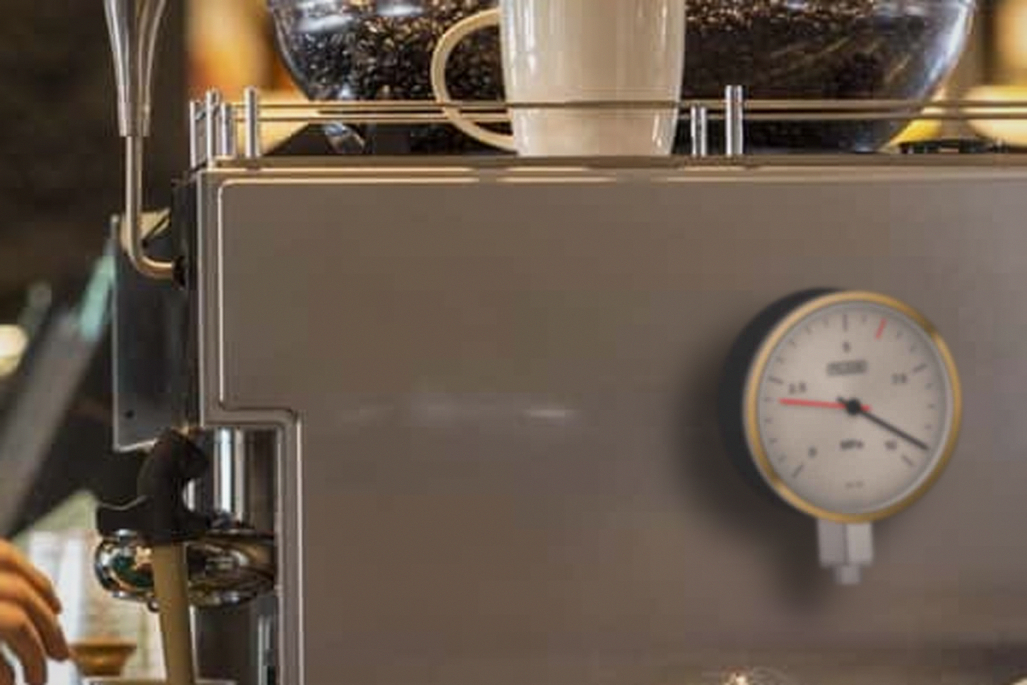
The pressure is **9.5** MPa
